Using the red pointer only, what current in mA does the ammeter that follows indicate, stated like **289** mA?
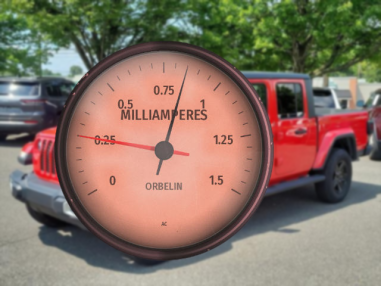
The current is **0.25** mA
